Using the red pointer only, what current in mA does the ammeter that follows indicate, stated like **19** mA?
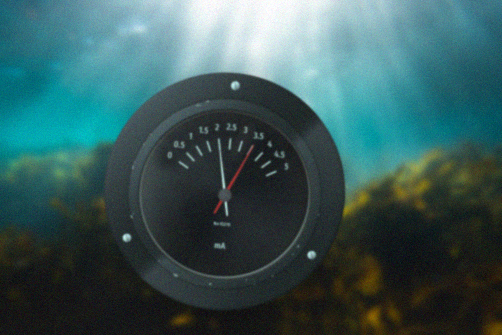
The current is **3.5** mA
